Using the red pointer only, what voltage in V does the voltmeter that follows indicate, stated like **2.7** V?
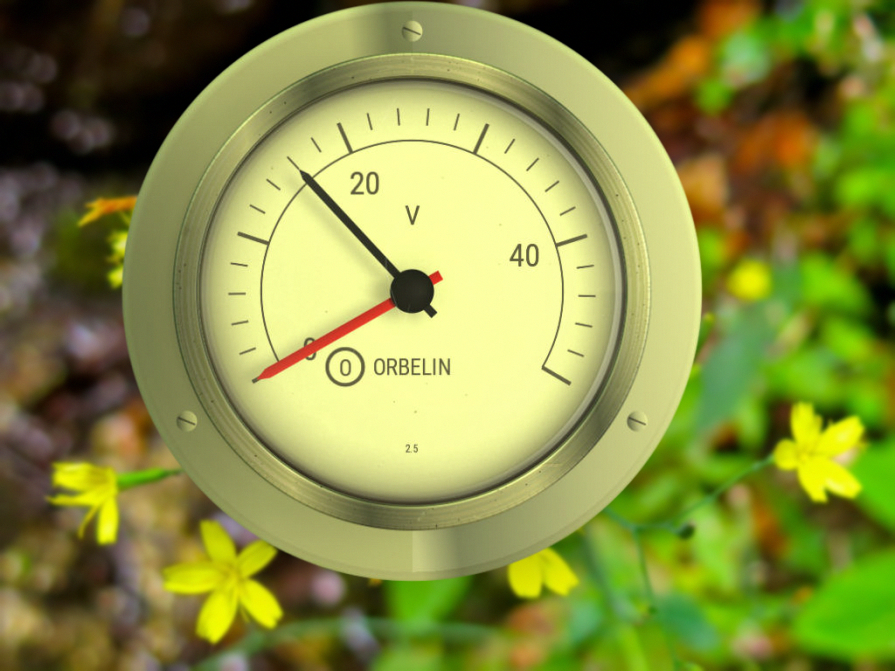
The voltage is **0** V
